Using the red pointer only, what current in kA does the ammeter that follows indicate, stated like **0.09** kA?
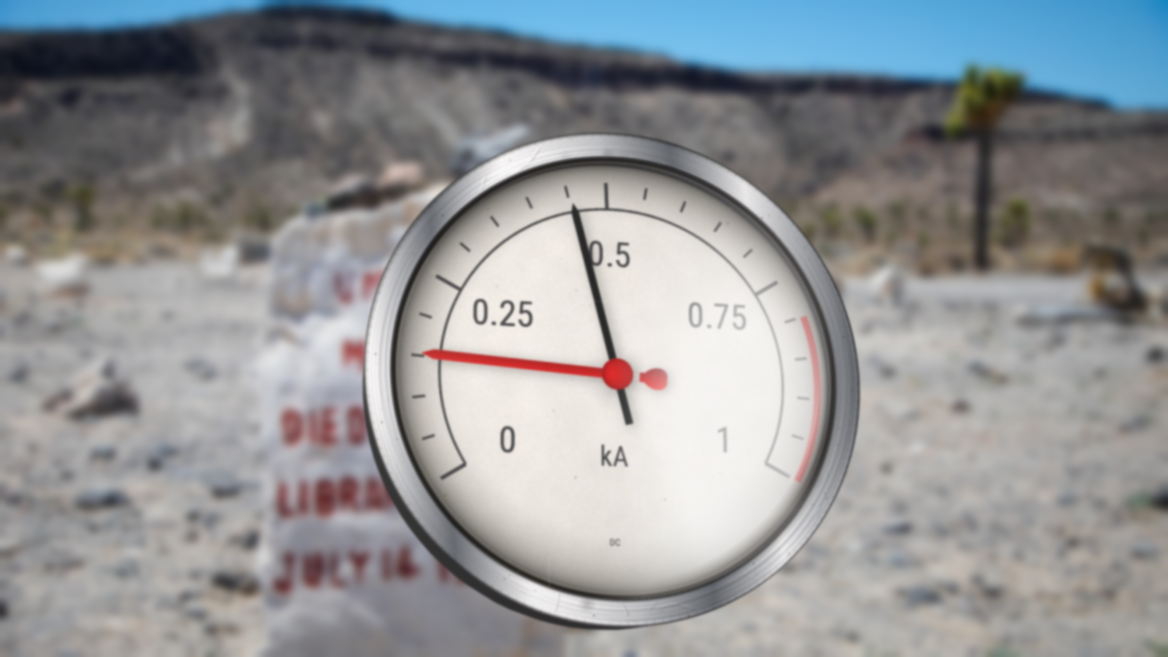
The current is **0.15** kA
